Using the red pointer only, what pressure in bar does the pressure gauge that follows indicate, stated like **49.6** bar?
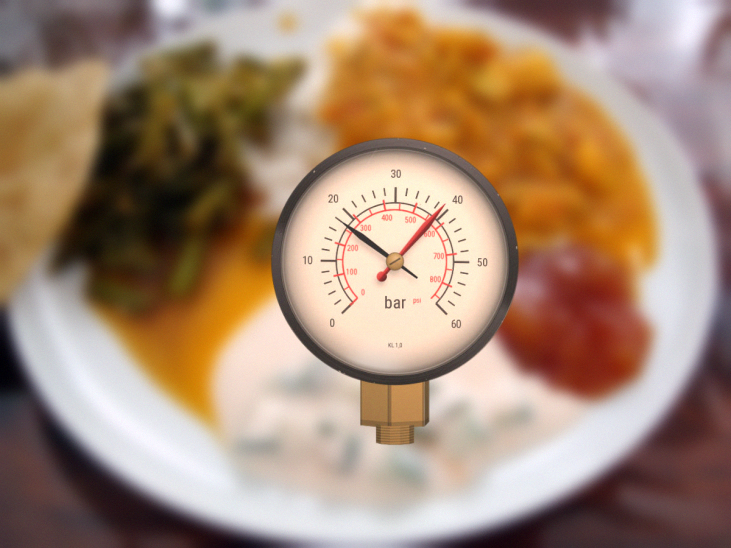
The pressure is **39** bar
